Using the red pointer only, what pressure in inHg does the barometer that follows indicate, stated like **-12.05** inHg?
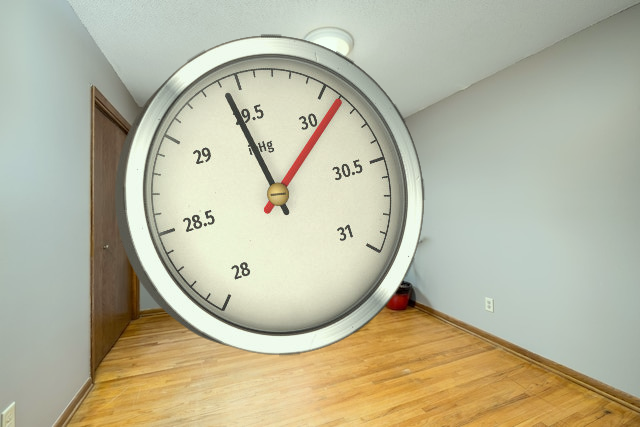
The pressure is **30.1** inHg
